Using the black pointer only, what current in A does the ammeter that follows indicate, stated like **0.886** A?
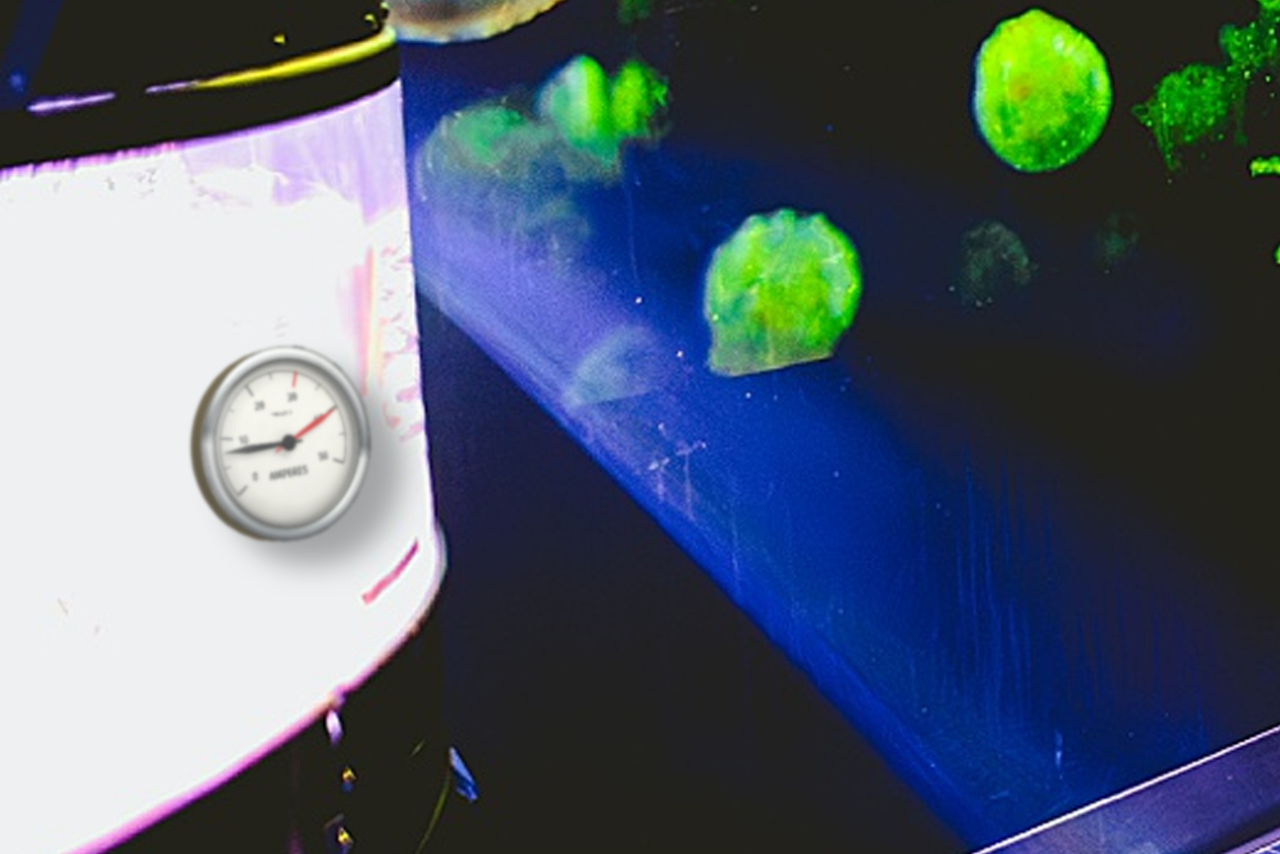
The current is **7.5** A
